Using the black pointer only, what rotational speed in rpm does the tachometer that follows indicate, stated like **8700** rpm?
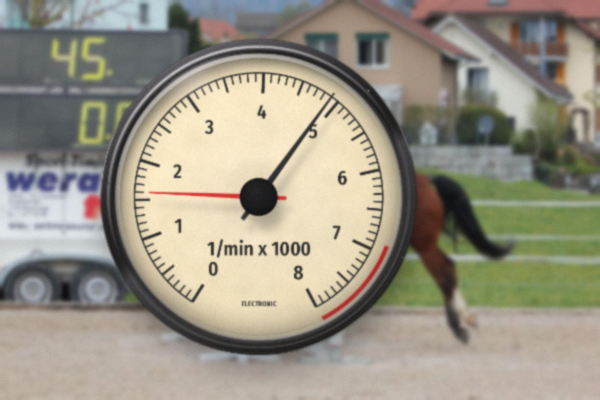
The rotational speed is **4900** rpm
